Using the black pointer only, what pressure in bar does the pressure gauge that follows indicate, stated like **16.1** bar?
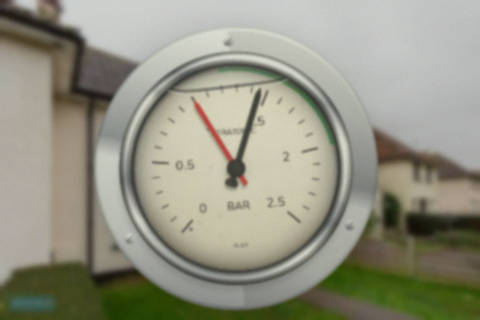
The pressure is **1.45** bar
